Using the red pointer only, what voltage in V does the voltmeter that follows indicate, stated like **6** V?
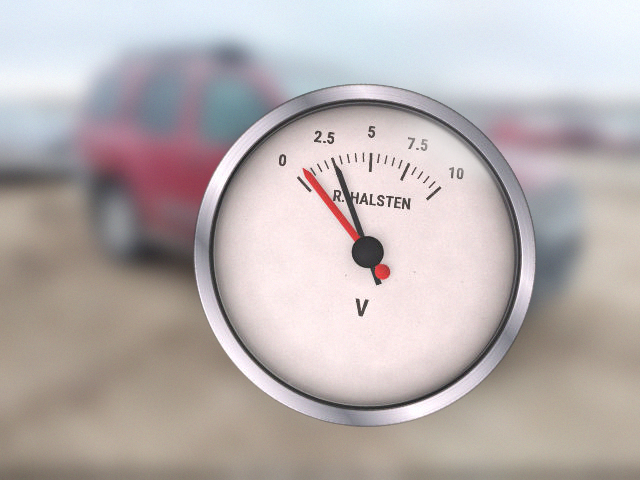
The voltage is **0.5** V
